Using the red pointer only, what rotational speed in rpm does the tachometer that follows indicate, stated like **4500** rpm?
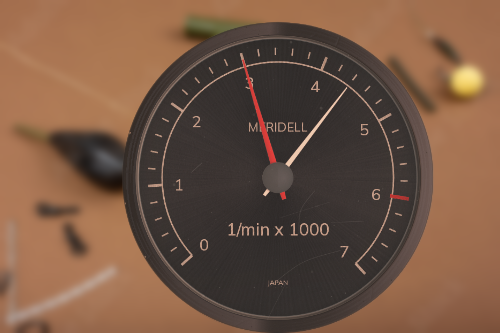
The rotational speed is **3000** rpm
